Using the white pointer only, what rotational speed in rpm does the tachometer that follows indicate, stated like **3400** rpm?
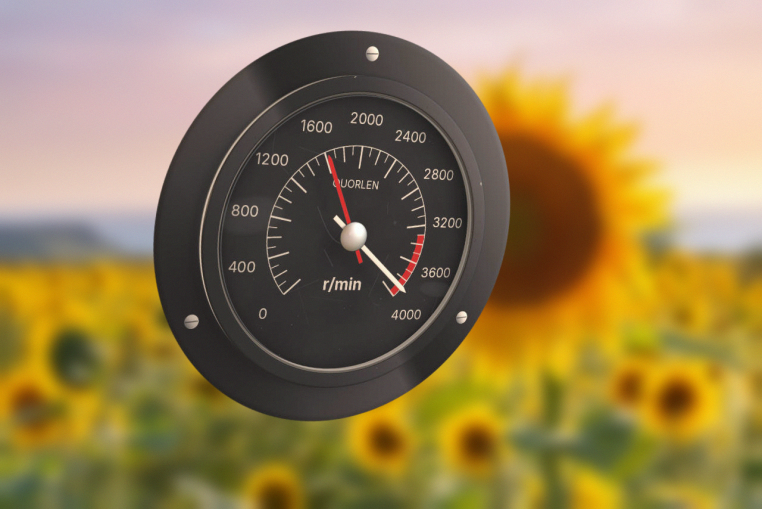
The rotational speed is **3900** rpm
